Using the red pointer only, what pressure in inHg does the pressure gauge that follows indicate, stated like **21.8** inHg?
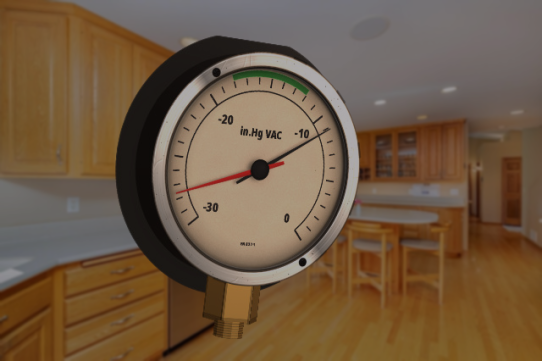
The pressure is **-27.5** inHg
